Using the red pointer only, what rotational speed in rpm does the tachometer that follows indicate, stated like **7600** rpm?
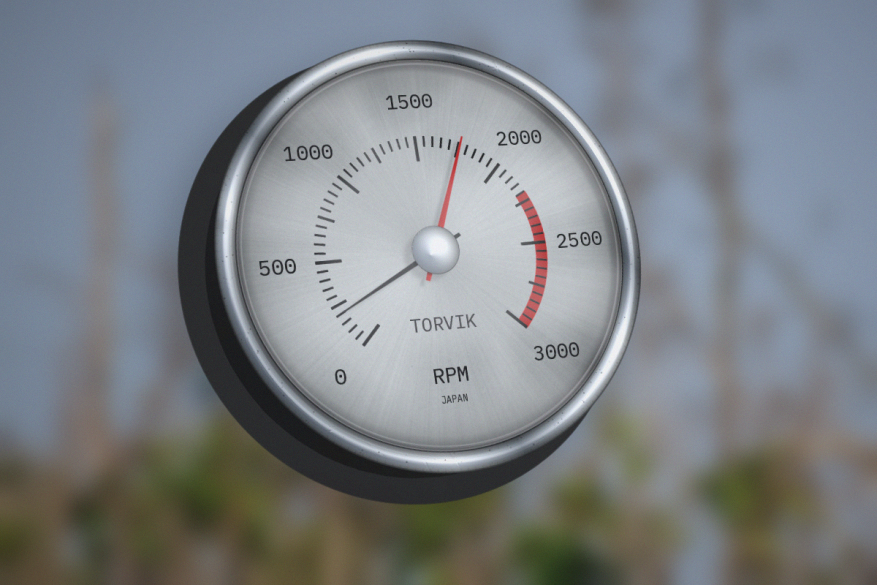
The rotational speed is **1750** rpm
